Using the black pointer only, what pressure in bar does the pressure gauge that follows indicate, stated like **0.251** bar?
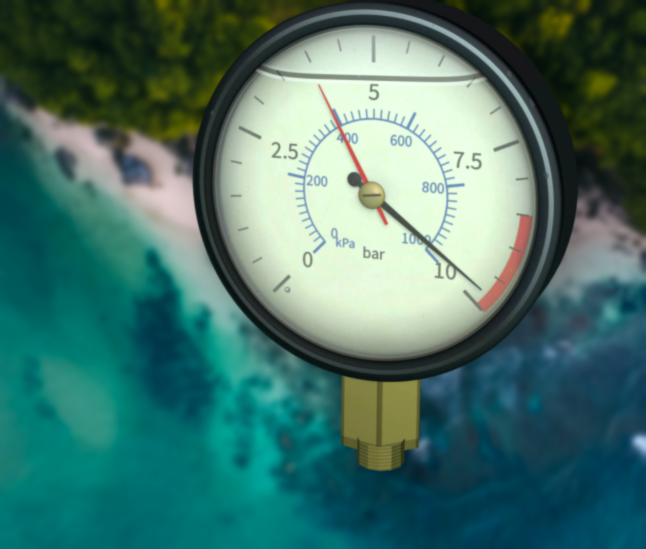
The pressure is **9.75** bar
